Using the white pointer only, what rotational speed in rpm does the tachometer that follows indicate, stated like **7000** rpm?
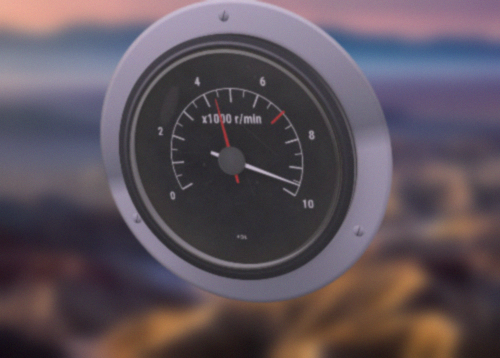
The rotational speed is **9500** rpm
